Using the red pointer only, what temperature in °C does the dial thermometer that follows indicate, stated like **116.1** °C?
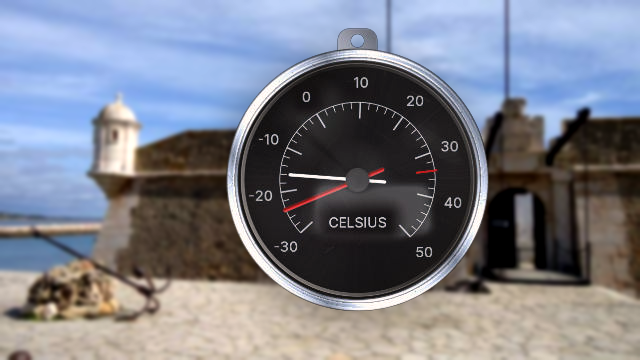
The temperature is **-24** °C
